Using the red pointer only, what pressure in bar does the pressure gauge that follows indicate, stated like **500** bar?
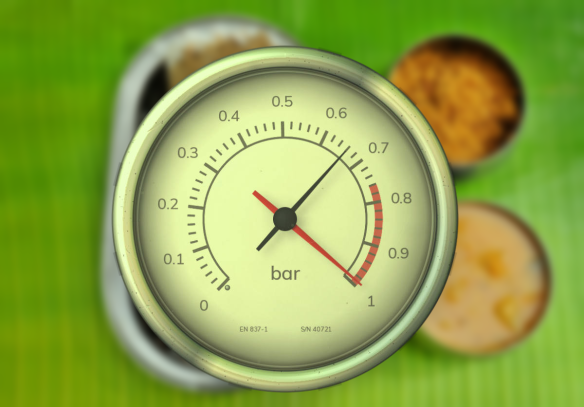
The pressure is **0.99** bar
